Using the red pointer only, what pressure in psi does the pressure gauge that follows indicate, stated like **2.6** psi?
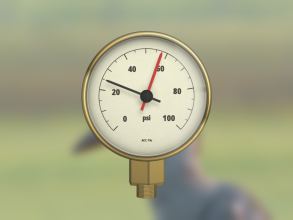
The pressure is **57.5** psi
